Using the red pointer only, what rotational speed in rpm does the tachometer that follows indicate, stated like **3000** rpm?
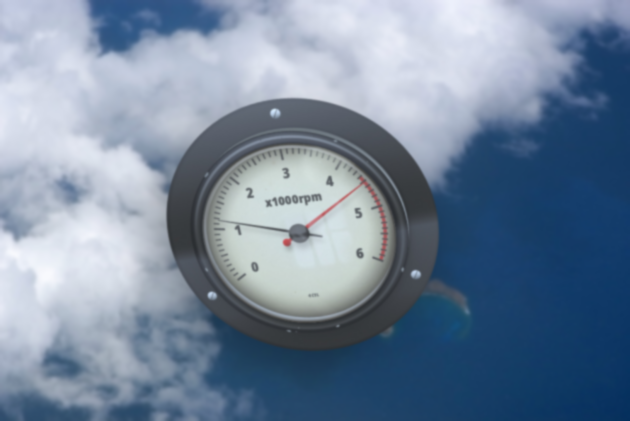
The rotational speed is **4500** rpm
